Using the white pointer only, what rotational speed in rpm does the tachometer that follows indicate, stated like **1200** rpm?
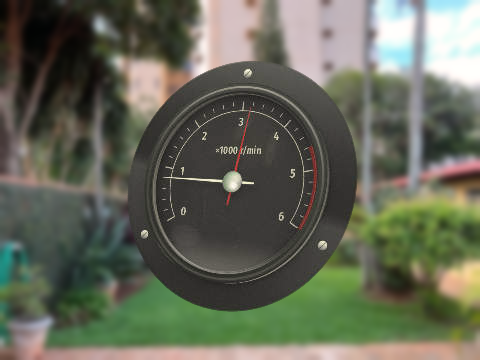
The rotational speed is **800** rpm
